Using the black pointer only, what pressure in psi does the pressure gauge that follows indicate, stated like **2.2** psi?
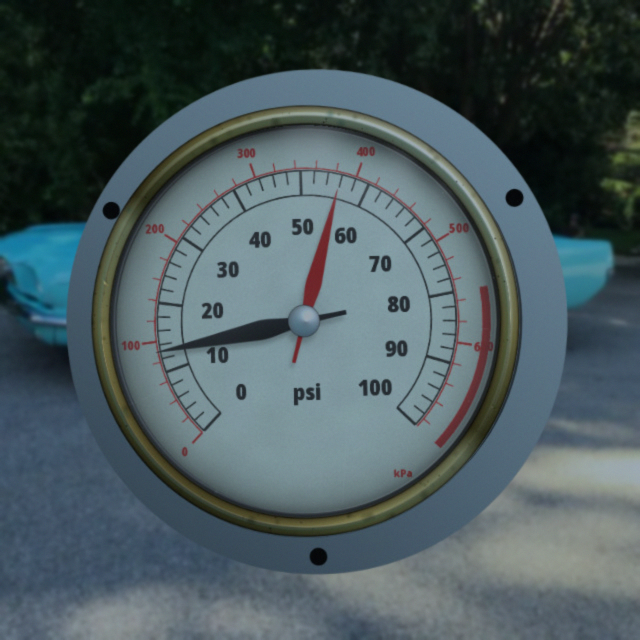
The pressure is **13** psi
